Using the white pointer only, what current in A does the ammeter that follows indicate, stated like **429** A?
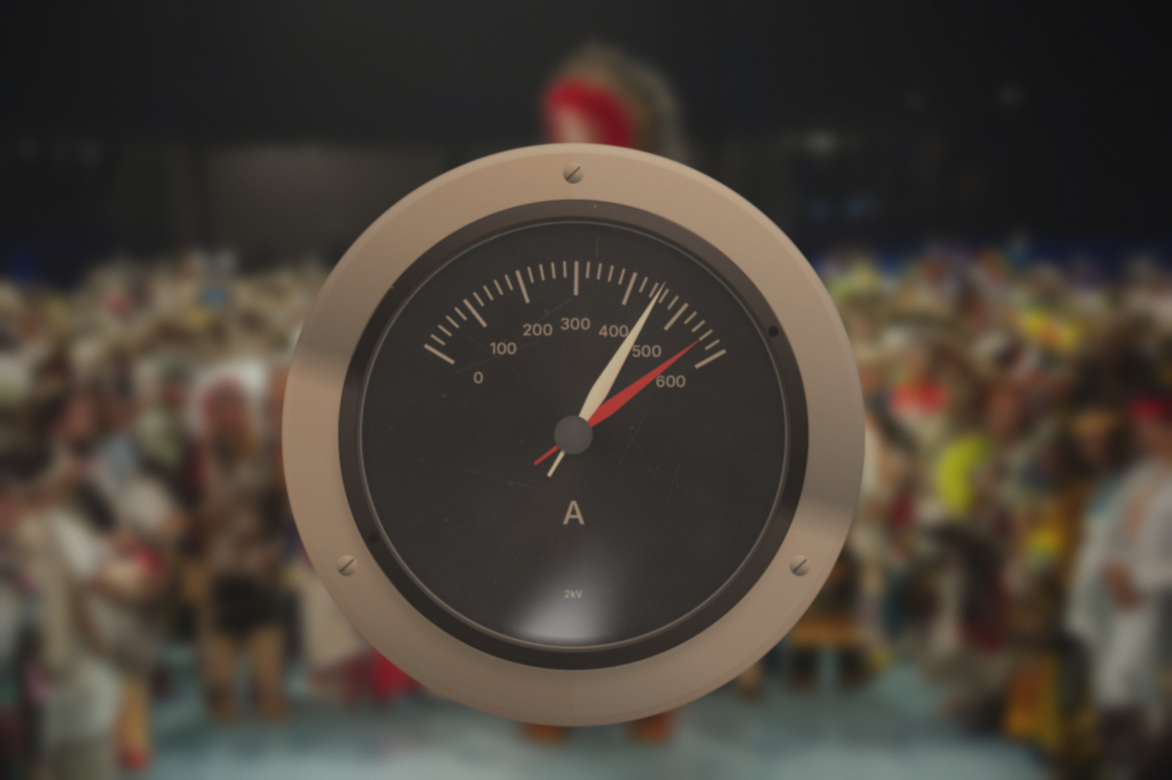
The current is **450** A
